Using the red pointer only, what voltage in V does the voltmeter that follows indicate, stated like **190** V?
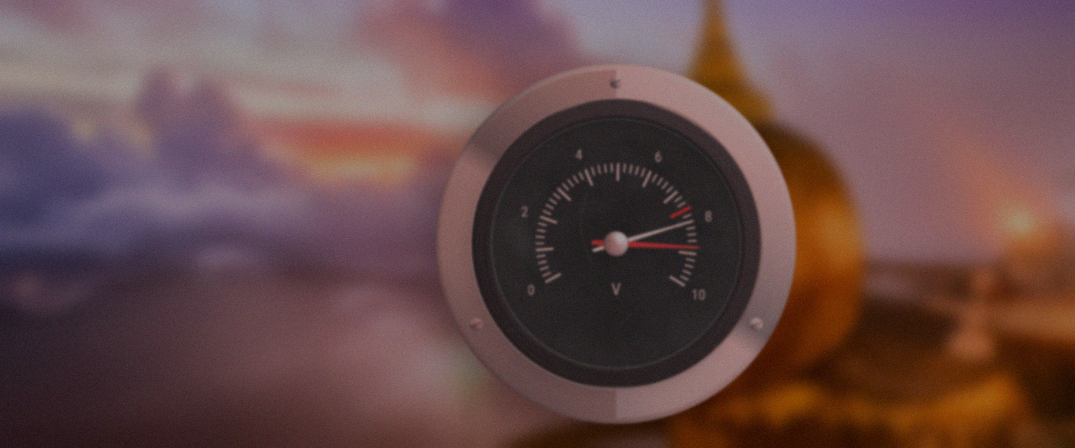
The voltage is **8.8** V
